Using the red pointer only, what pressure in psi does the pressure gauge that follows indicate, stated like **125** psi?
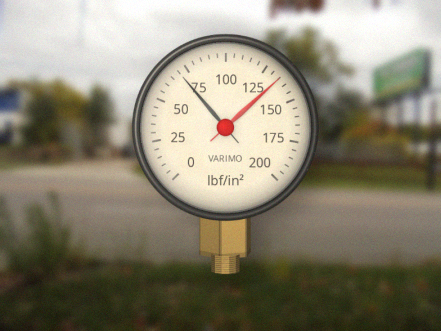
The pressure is **135** psi
